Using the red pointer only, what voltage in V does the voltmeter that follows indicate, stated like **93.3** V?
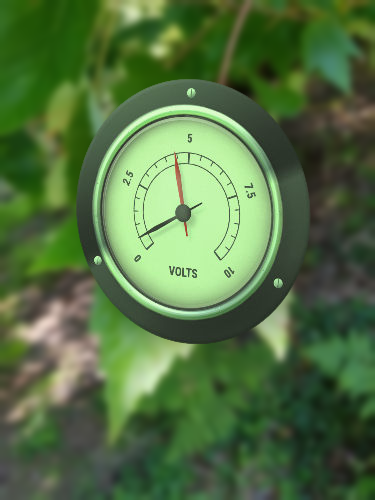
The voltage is **4.5** V
